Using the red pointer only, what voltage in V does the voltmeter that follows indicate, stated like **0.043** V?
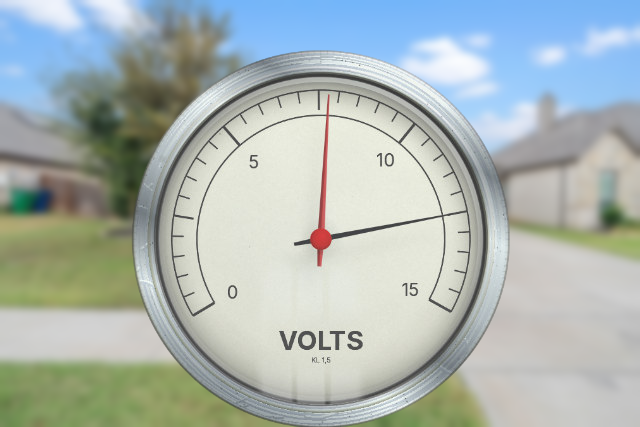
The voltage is **7.75** V
